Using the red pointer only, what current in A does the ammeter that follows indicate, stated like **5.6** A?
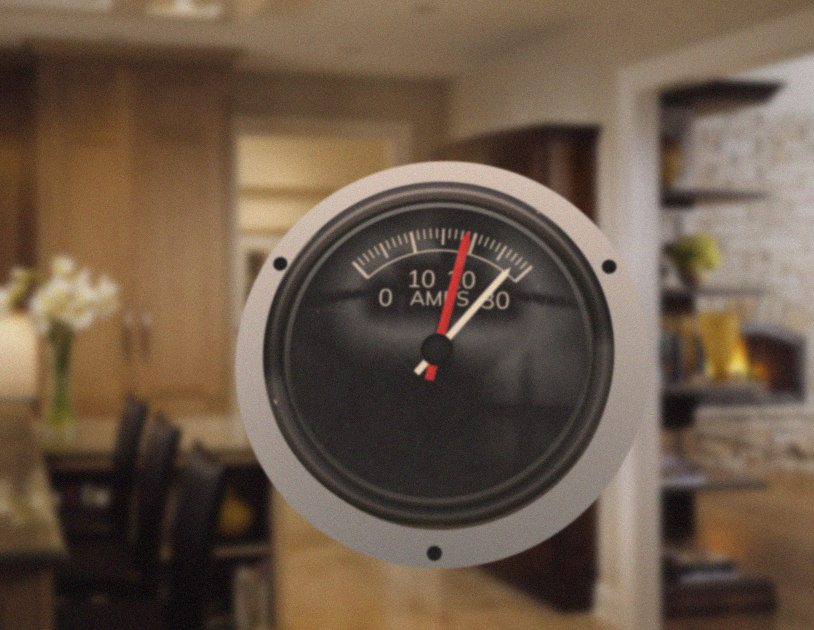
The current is **19** A
